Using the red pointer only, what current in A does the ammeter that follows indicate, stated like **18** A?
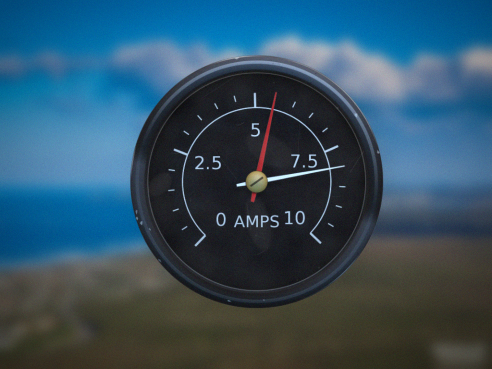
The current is **5.5** A
